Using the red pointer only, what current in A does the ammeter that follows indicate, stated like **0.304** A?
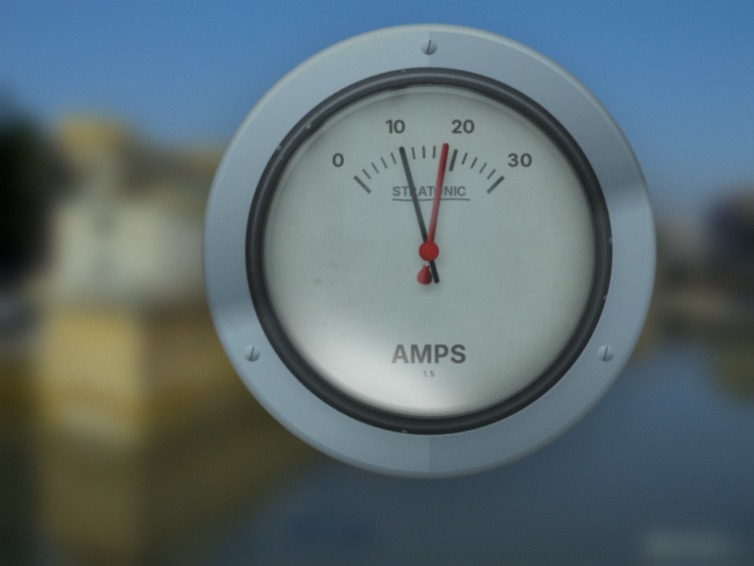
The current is **18** A
